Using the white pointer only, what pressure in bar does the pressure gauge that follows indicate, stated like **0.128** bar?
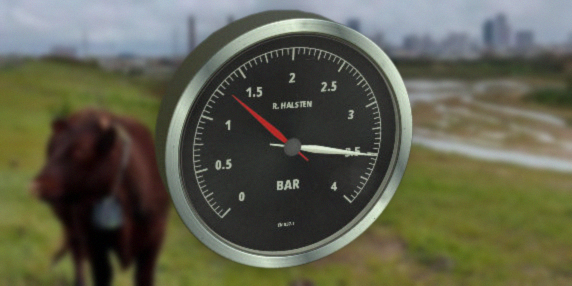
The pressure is **3.5** bar
